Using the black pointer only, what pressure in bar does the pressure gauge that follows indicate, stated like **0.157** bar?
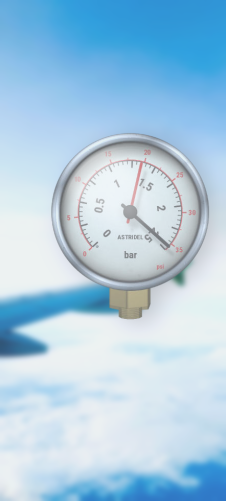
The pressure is **2.45** bar
